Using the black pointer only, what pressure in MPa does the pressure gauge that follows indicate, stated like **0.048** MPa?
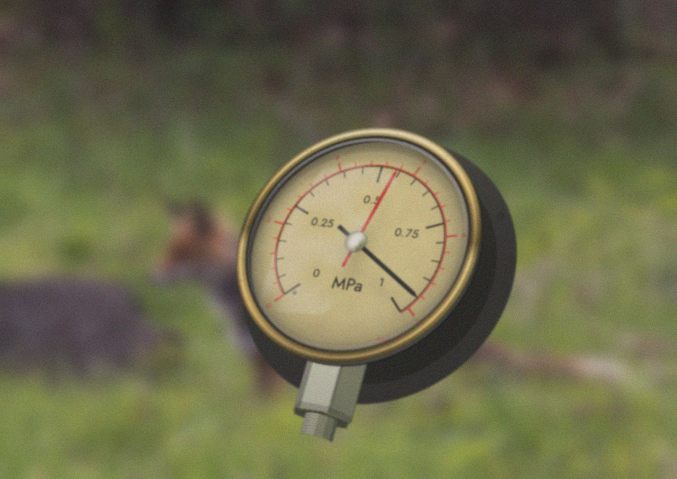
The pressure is **0.95** MPa
